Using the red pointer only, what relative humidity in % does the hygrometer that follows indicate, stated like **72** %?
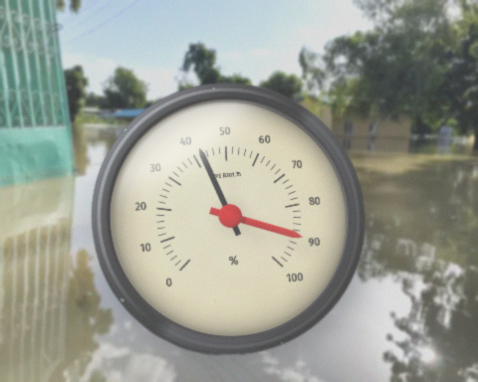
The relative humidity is **90** %
